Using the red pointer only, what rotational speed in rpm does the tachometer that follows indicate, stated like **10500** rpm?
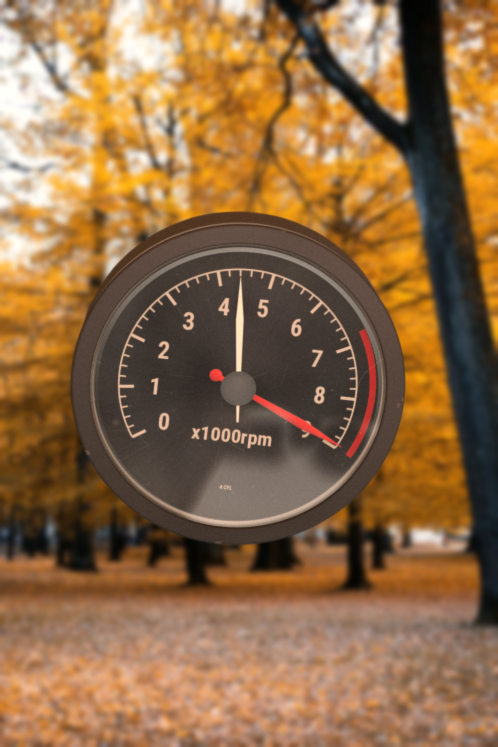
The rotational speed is **8900** rpm
